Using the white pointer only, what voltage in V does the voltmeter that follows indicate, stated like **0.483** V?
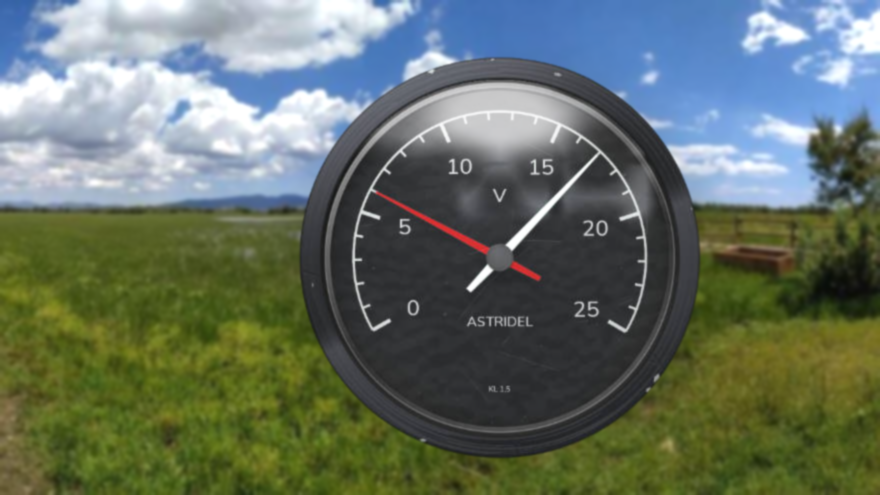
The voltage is **17** V
